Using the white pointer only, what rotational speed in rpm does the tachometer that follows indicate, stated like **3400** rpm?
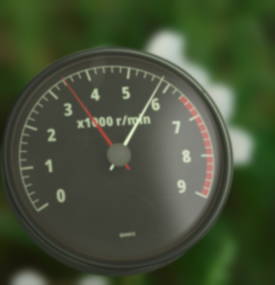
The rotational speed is **5800** rpm
